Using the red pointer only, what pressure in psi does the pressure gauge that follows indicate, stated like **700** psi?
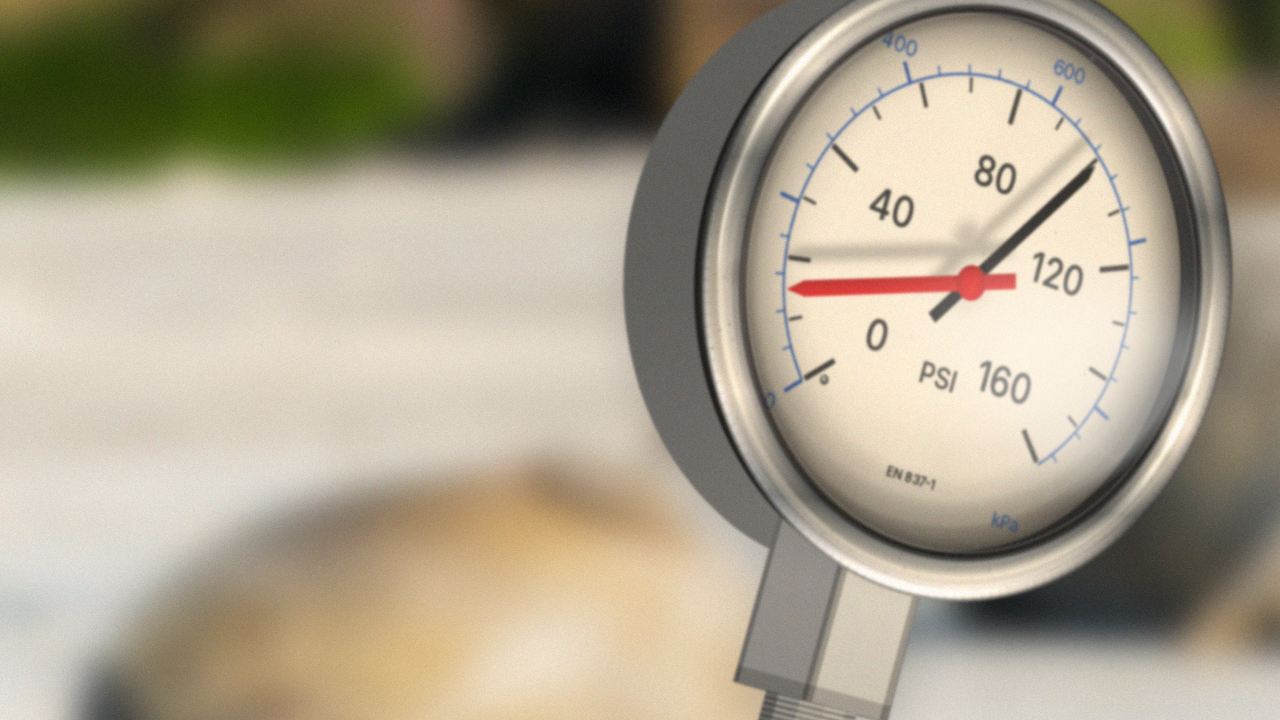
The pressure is **15** psi
